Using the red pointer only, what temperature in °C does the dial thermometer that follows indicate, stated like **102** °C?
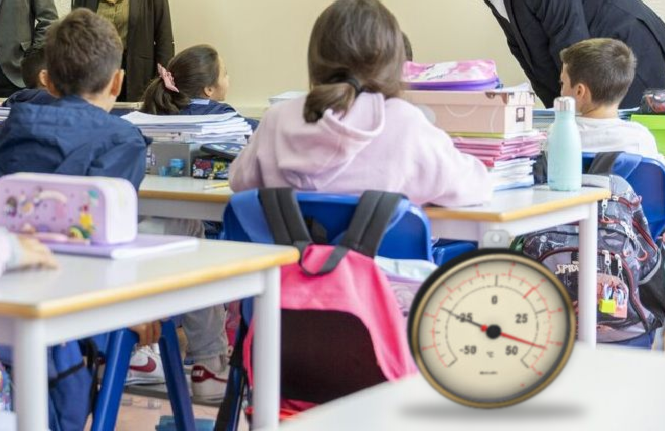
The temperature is **40** °C
